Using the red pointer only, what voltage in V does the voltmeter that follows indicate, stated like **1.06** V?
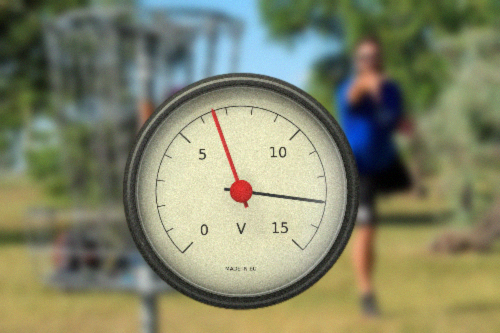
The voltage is **6.5** V
